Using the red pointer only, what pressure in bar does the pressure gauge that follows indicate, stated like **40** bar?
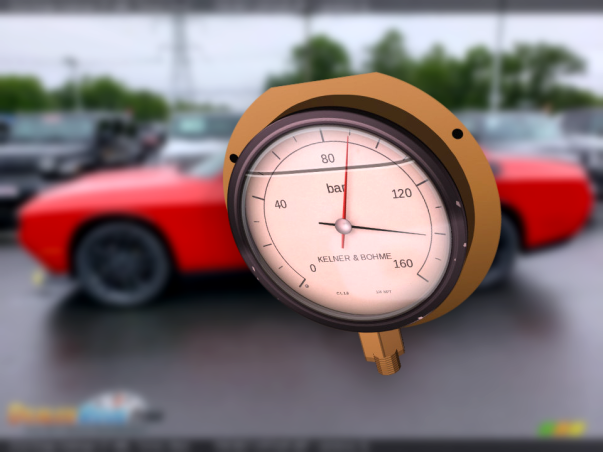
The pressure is **90** bar
